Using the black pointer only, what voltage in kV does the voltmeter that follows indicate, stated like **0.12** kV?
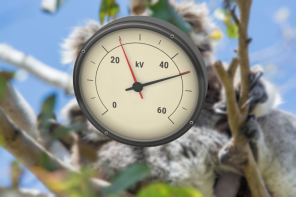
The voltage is **45** kV
